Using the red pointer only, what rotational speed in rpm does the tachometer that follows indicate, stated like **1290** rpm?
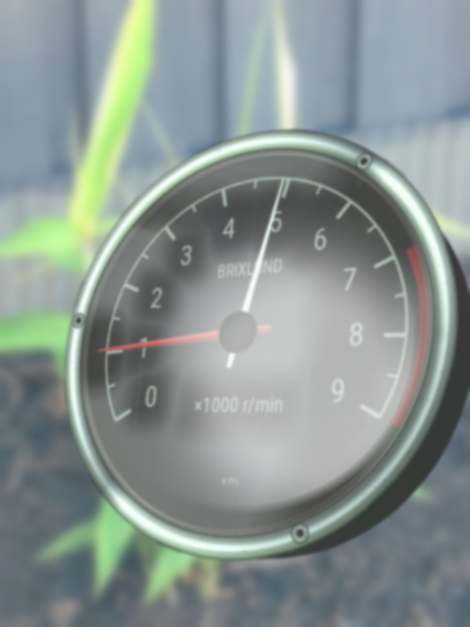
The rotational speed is **1000** rpm
